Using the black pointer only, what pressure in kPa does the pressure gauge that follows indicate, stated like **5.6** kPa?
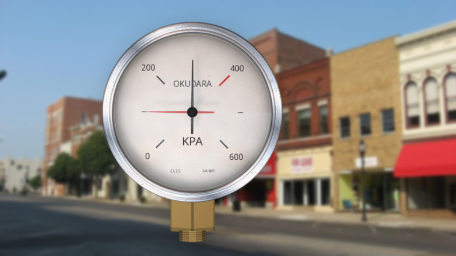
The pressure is **300** kPa
